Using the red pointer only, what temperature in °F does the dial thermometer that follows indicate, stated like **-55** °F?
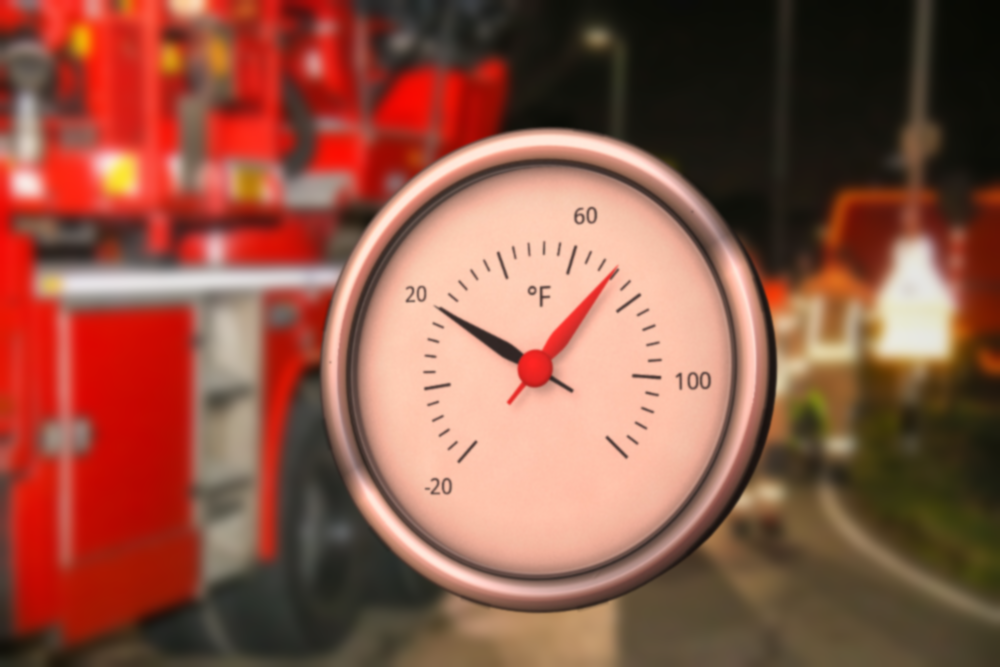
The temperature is **72** °F
